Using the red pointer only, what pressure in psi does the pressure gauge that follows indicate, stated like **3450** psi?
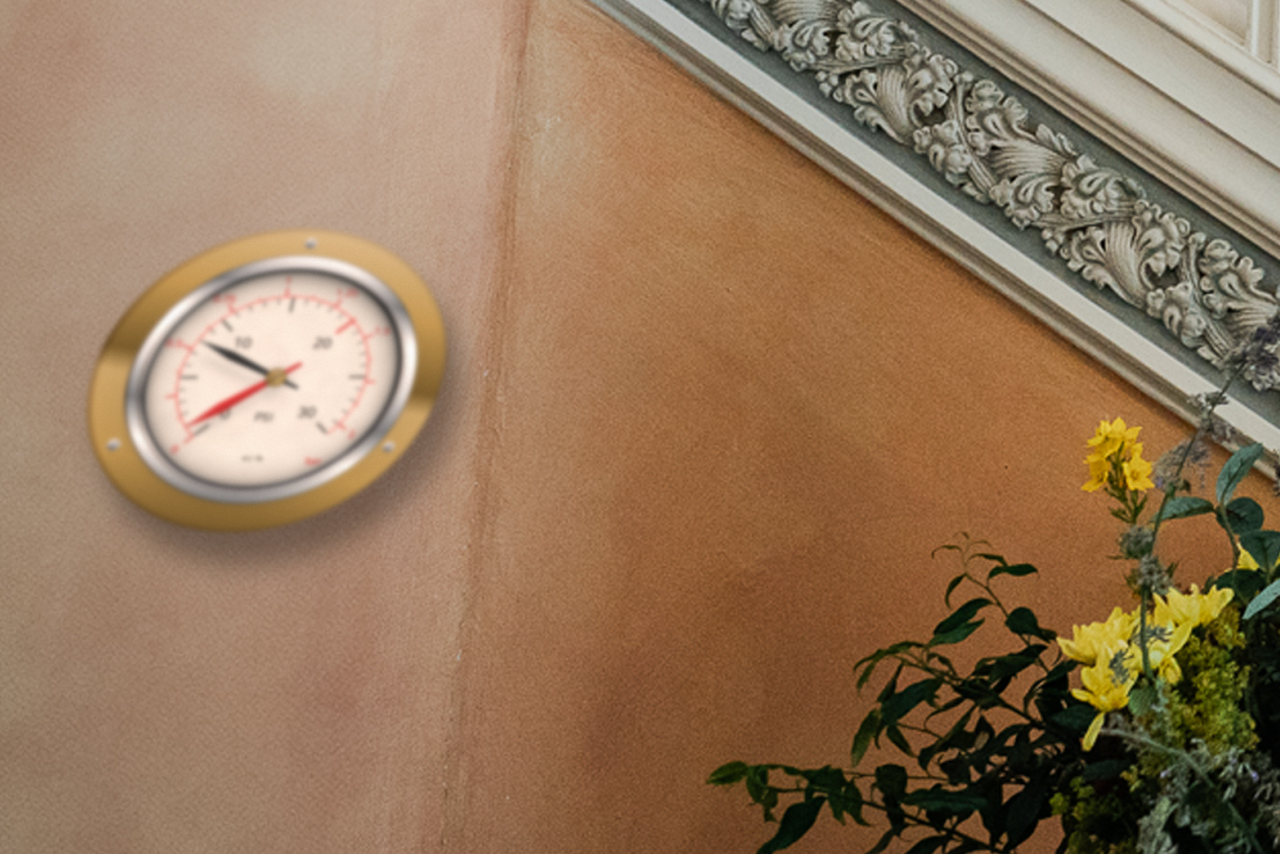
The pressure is **1** psi
